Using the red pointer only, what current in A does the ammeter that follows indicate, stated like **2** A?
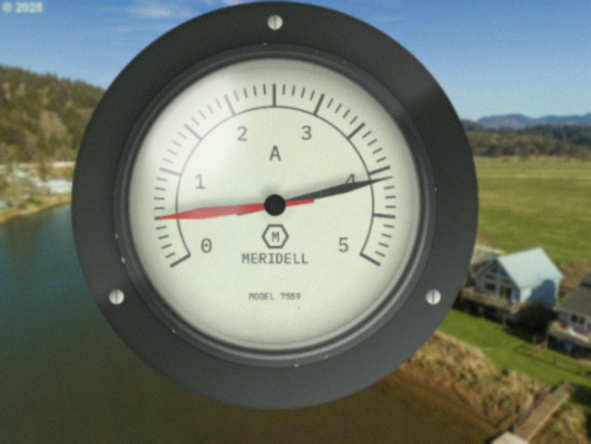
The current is **0.5** A
